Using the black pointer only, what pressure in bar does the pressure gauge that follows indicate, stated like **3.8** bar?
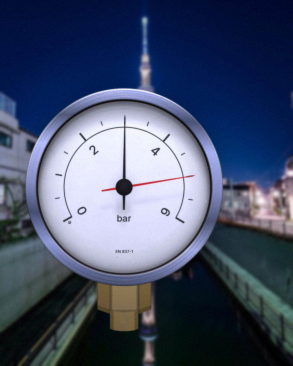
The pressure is **3** bar
